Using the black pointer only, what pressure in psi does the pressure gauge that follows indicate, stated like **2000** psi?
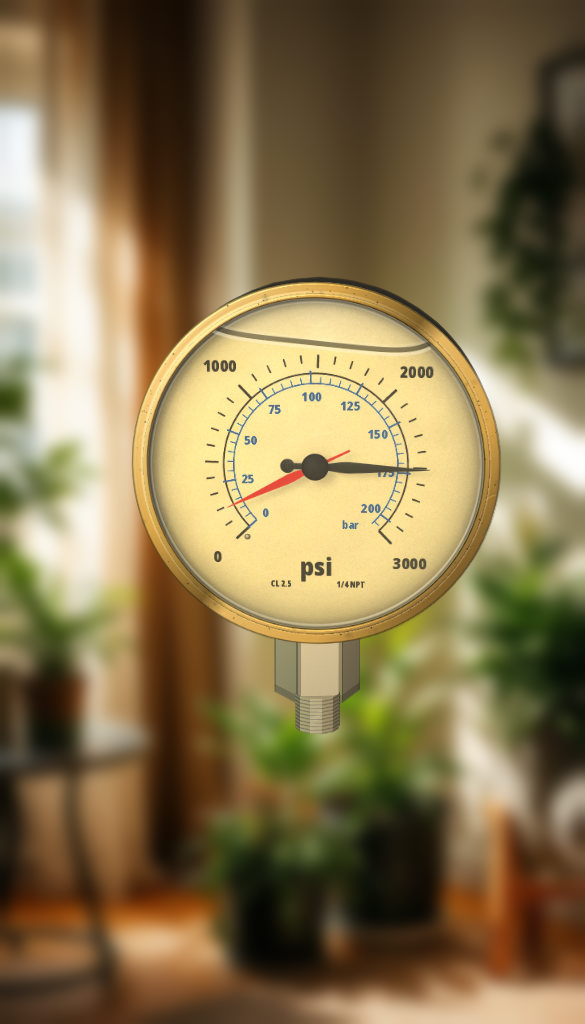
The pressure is **2500** psi
